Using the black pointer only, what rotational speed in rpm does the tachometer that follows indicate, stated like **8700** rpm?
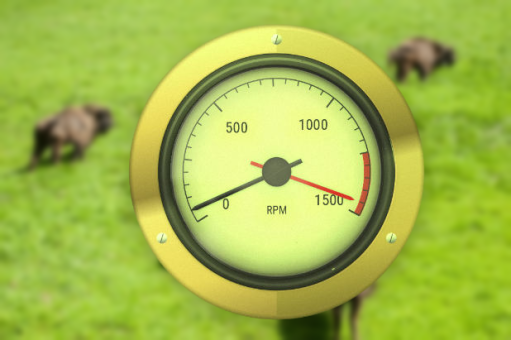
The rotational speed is **50** rpm
